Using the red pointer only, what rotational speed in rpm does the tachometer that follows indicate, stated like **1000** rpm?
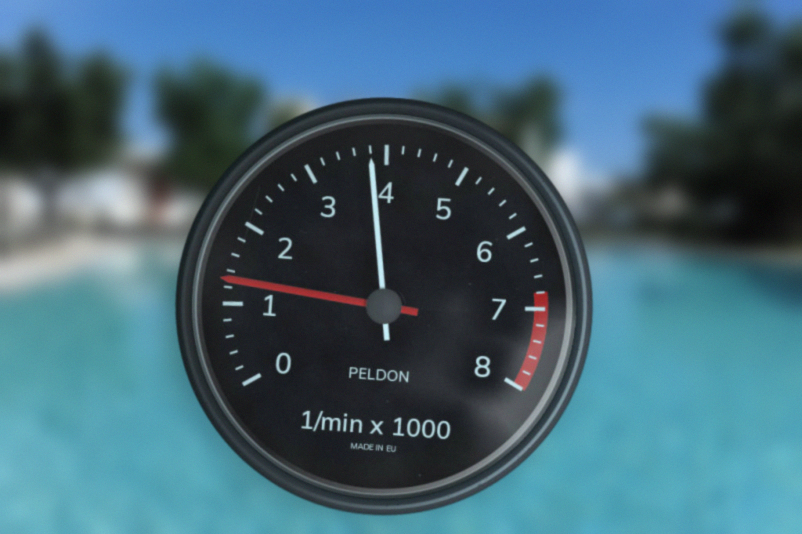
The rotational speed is **1300** rpm
